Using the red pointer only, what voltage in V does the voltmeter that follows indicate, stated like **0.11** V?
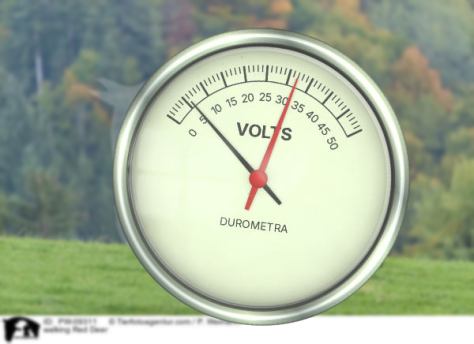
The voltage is **32** V
